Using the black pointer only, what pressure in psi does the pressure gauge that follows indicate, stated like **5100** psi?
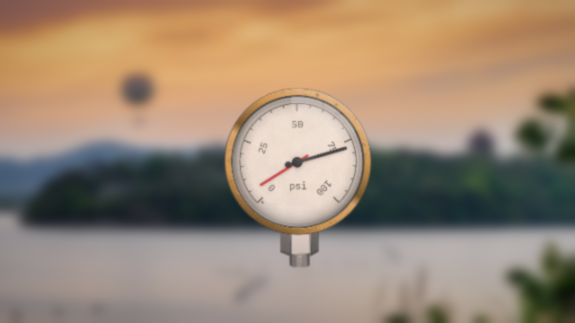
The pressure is **77.5** psi
